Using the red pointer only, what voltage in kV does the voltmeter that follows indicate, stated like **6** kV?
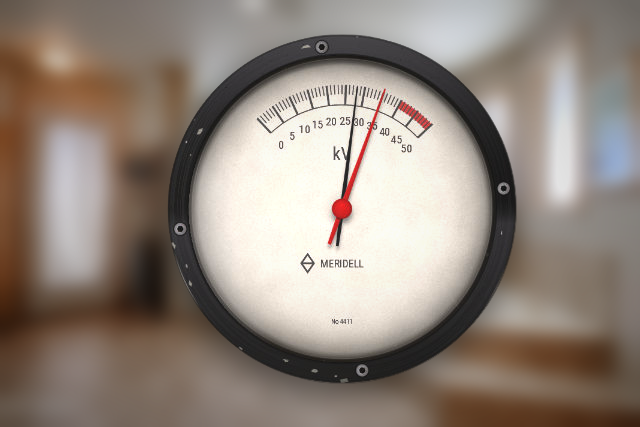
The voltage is **35** kV
